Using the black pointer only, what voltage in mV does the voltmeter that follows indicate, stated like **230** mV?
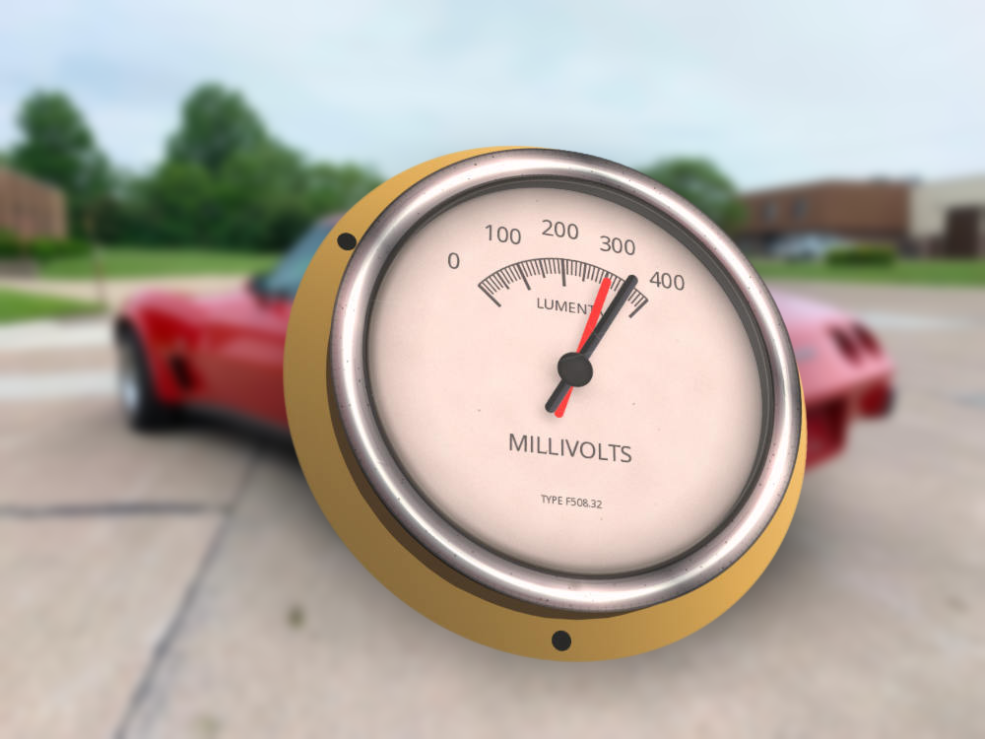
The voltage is **350** mV
